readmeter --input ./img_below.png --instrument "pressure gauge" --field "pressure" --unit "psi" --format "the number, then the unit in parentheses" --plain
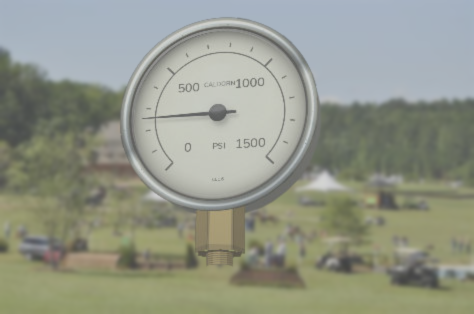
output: 250 (psi)
